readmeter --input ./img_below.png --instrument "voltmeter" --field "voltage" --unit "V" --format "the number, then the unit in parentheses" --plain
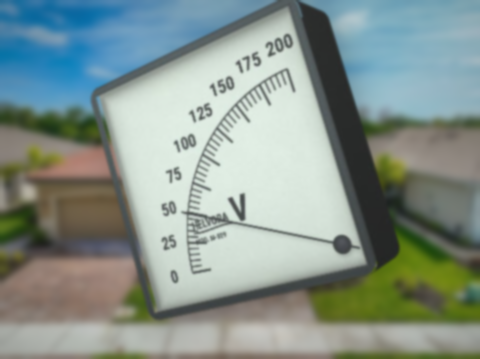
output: 50 (V)
